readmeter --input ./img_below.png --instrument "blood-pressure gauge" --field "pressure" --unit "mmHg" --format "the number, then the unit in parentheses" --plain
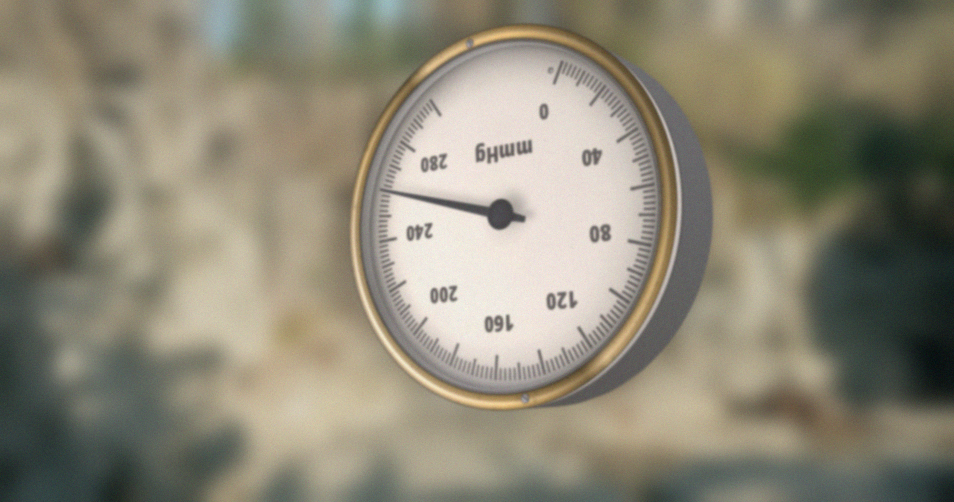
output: 260 (mmHg)
